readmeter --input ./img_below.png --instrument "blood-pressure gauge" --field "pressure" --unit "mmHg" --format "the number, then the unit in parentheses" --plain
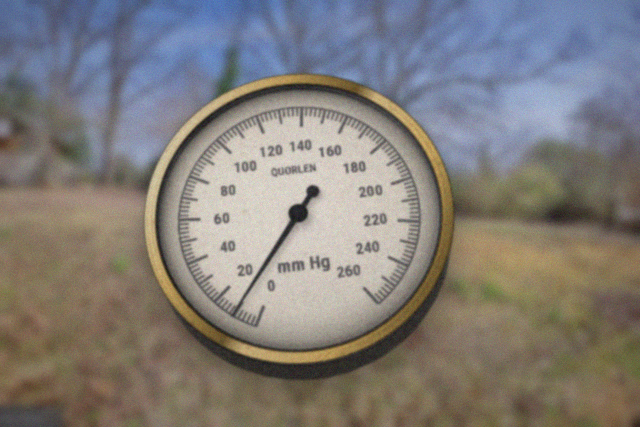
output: 10 (mmHg)
